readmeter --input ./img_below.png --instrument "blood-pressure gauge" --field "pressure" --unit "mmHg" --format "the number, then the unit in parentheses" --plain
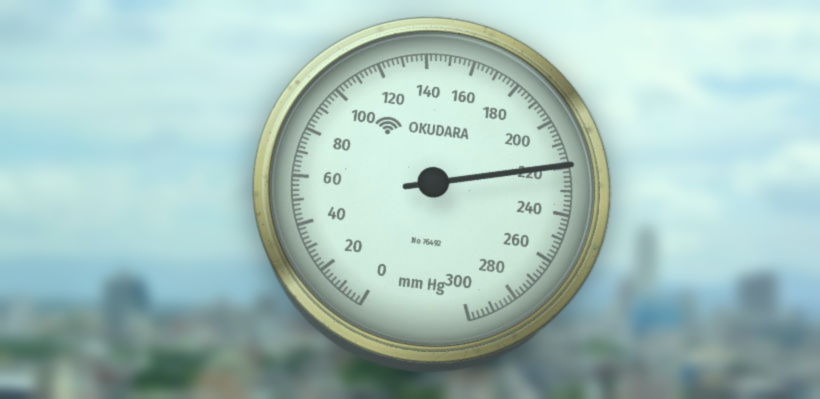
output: 220 (mmHg)
